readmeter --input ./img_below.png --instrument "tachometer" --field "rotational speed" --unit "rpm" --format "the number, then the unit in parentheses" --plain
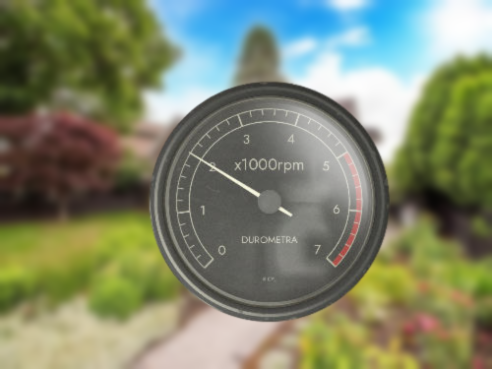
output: 2000 (rpm)
